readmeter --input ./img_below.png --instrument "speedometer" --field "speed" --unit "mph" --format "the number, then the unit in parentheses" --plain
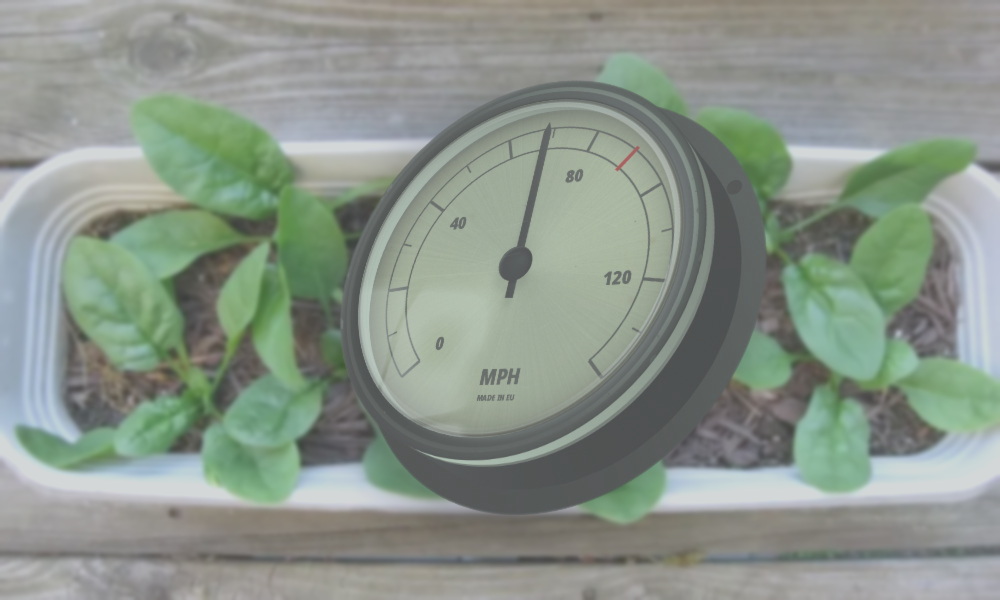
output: 70 (mph)
